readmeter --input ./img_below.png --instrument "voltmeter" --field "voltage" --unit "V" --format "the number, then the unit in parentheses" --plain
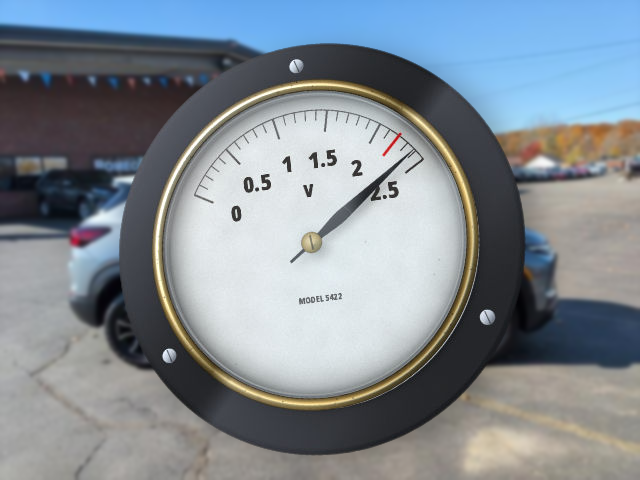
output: 2.4 (V)
